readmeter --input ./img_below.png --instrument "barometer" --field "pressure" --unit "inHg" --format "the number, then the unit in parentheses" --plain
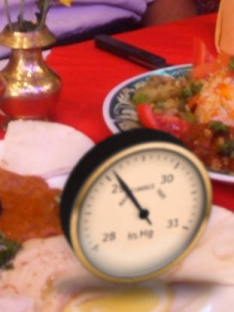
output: 29.1 (inHg)
